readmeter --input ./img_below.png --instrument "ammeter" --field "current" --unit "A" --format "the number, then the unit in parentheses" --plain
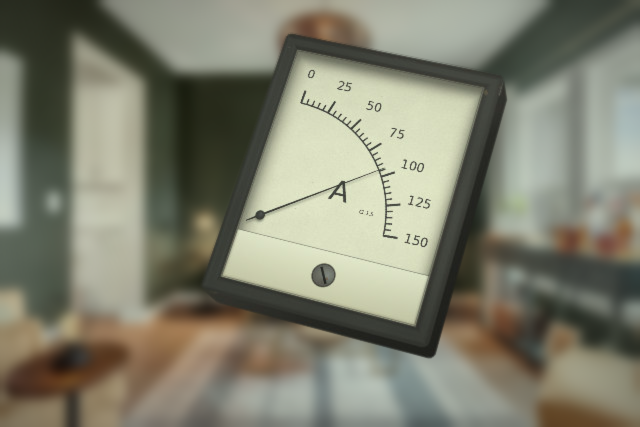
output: 95 (A)
